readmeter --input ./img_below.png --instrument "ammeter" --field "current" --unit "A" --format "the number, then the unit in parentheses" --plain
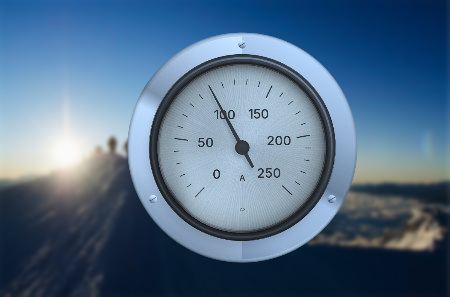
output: 100 (A)
